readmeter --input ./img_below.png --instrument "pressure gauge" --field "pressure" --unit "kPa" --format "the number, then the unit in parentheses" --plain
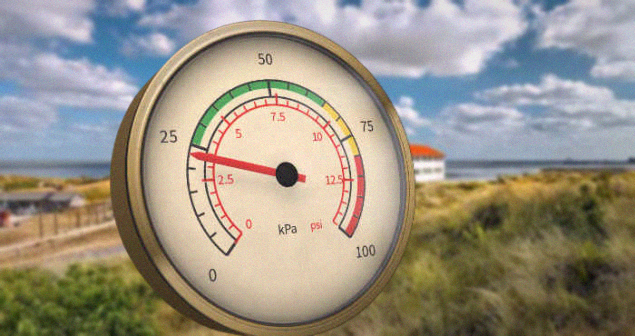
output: 22.5 (kPa)
